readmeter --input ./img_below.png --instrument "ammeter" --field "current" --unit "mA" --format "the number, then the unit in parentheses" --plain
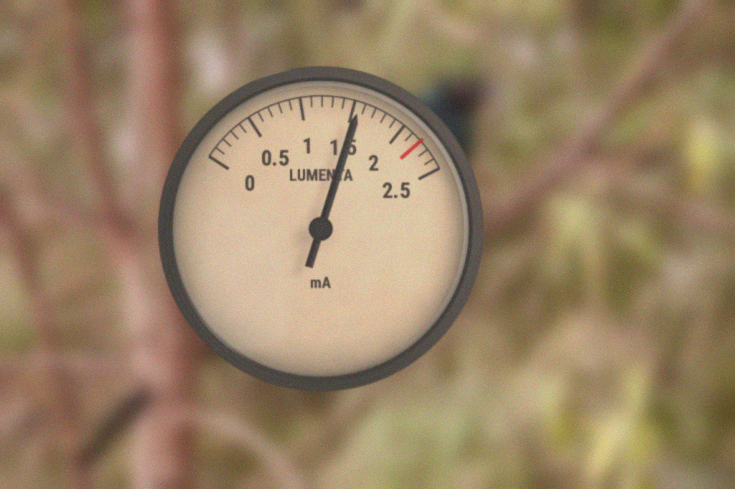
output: 1.55 (mA)
